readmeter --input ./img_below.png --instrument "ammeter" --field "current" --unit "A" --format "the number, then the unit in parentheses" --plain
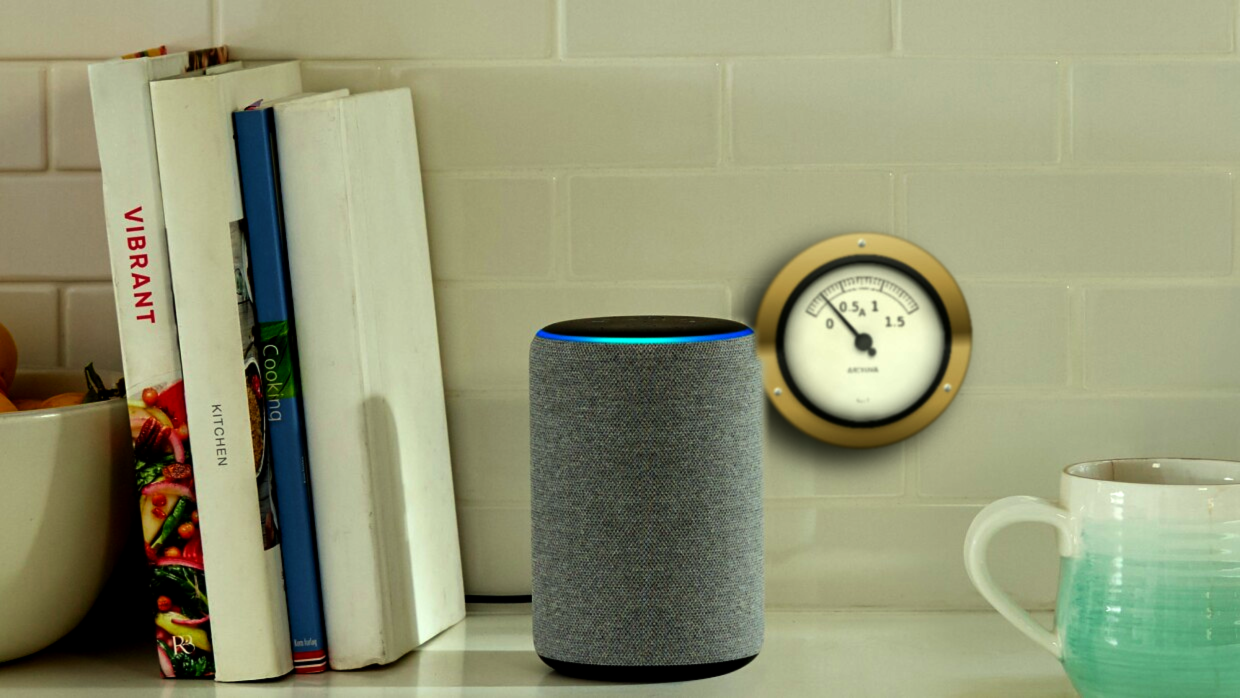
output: 0.25 (A)
